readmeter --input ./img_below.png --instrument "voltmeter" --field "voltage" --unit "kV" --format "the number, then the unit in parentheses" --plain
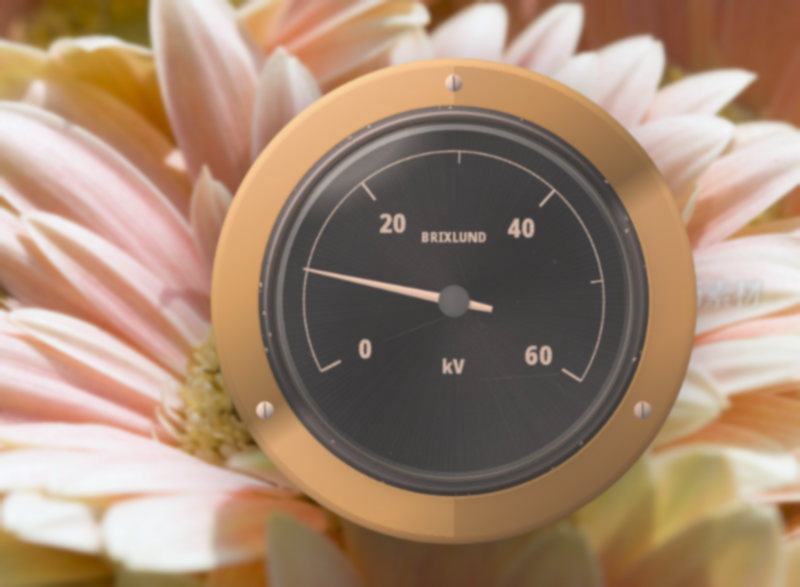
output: 10 (kV)
